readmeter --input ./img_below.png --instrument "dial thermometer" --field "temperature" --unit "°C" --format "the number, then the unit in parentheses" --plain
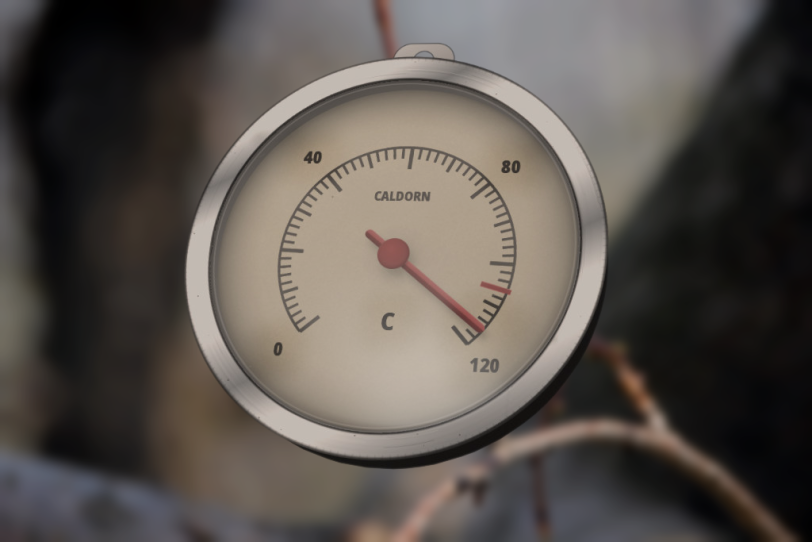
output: 116 (°C)
